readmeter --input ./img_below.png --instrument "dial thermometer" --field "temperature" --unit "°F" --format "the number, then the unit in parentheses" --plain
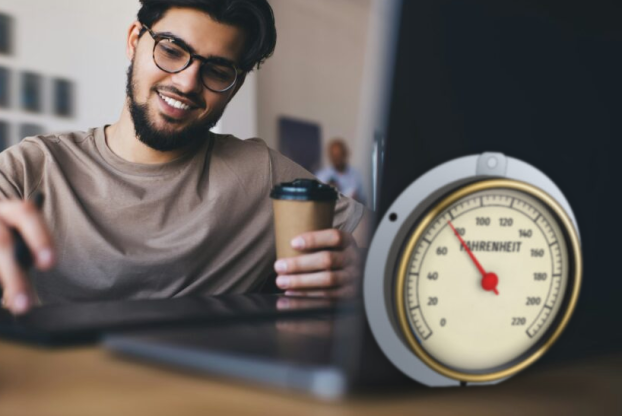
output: 76 (°F)
